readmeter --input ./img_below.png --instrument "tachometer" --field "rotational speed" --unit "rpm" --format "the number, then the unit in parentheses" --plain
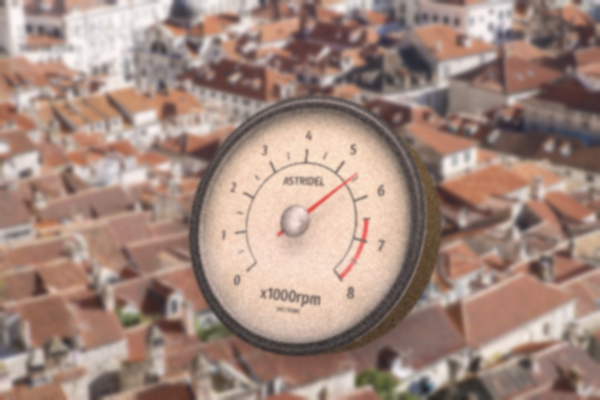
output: 5500 (rpm)
